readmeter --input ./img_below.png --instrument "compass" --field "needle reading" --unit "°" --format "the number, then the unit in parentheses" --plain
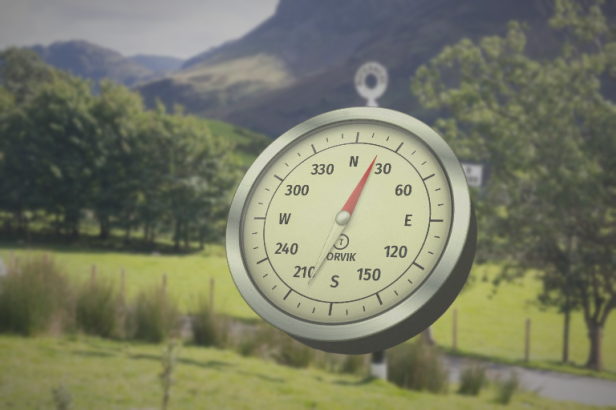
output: 20 (°)
